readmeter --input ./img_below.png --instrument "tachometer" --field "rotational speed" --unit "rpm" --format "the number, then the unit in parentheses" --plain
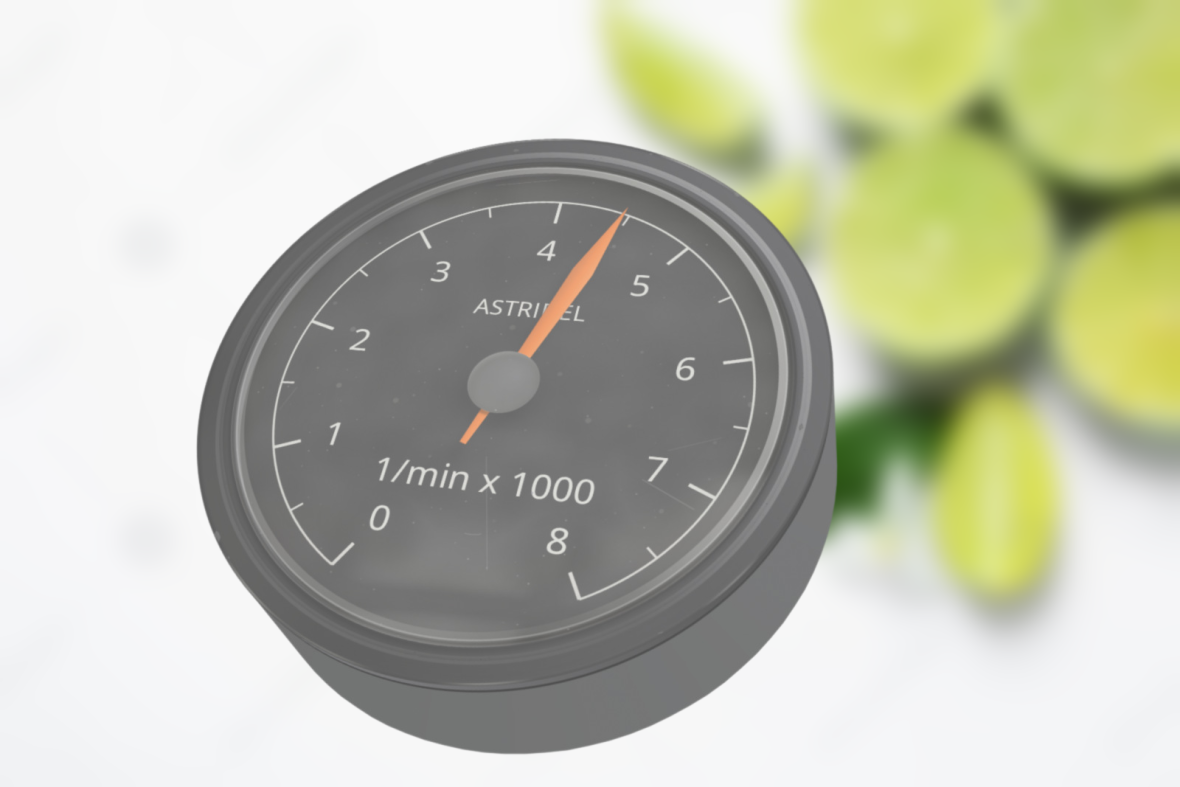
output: 4500 (rpm)
